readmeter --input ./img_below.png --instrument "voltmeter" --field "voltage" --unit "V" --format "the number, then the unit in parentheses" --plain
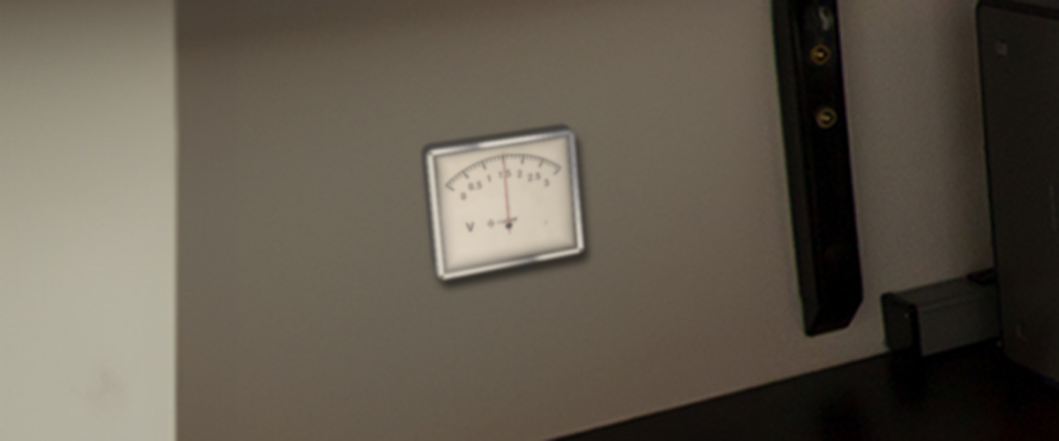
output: 1.5 (V)
